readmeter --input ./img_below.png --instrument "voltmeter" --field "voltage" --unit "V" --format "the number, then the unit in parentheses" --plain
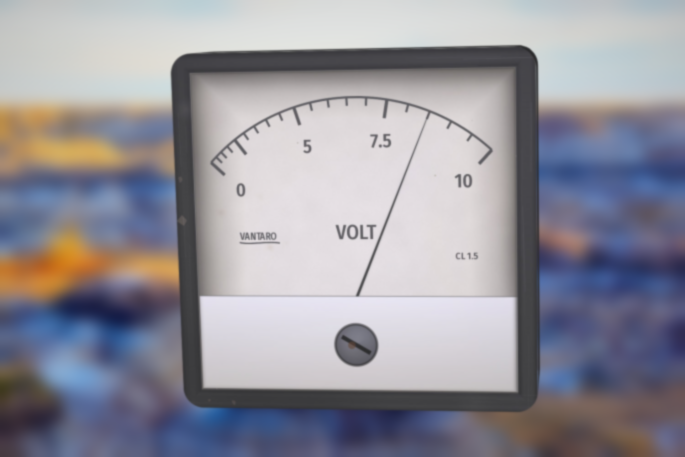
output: 8.5 (V)
